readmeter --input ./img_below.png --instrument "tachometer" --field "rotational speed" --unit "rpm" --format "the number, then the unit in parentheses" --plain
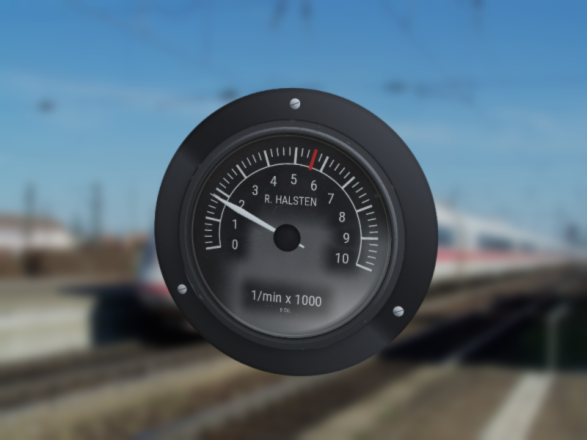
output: 1800 (rpm)
